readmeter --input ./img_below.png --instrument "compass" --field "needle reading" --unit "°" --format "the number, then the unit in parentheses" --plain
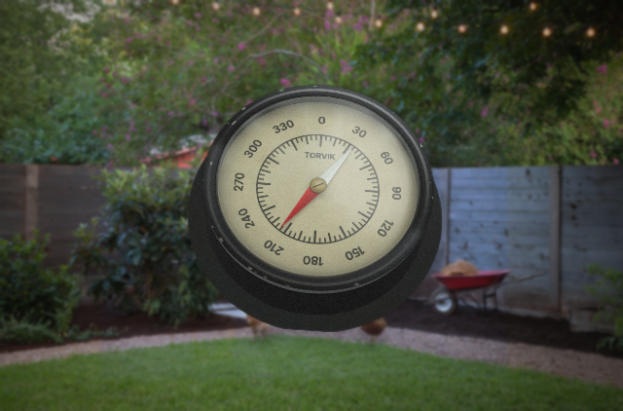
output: 215 (°)
